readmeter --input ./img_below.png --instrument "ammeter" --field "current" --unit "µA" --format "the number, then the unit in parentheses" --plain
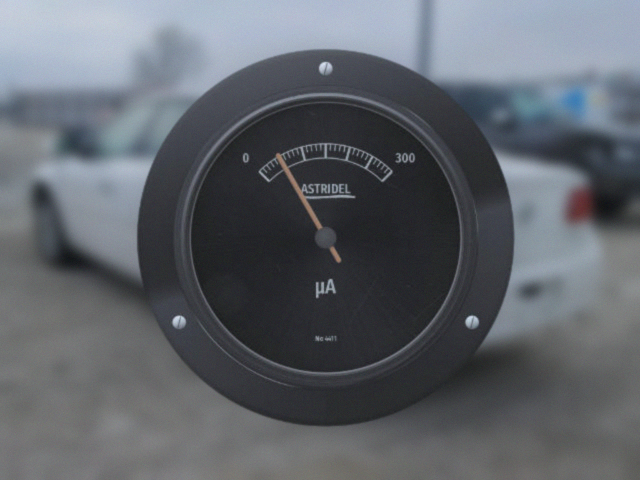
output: 50 (µA)
